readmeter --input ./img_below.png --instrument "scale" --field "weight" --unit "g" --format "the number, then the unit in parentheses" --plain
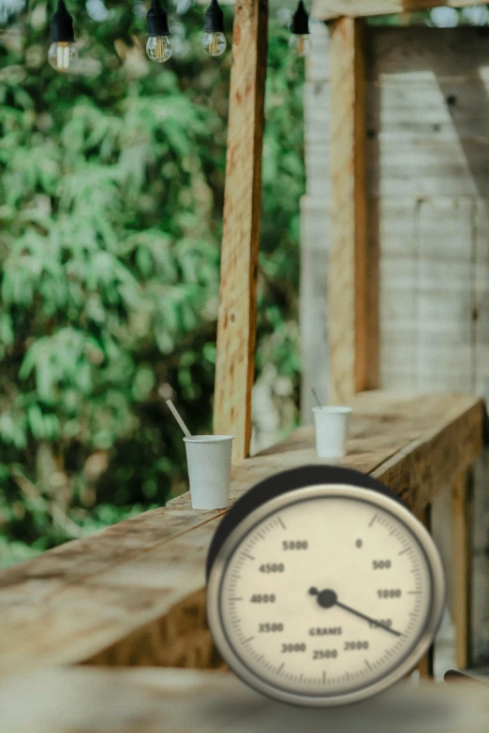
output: 1500 (g)
